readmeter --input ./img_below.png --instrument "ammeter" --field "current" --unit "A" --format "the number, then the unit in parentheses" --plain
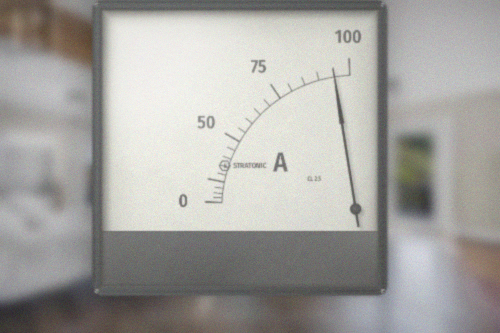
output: 95 (A)
